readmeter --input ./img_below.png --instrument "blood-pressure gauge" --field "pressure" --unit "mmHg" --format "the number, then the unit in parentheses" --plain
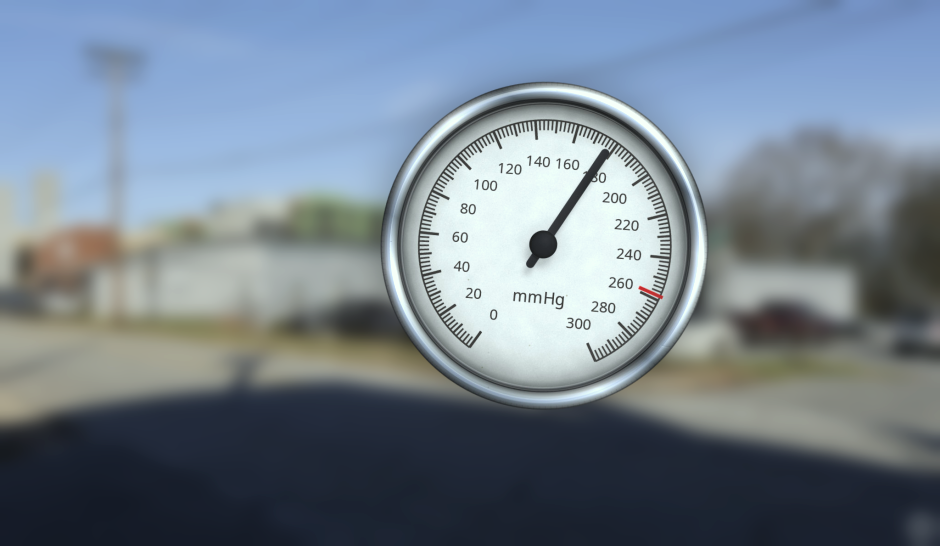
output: 178 (mmHg)
